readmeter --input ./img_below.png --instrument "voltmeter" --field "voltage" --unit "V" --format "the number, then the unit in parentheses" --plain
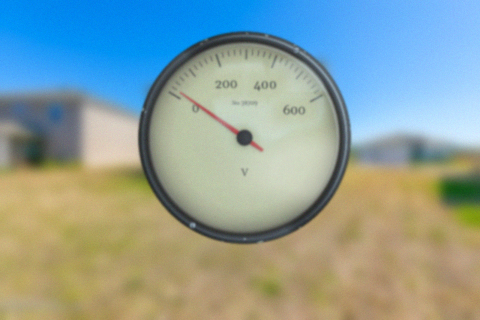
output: 20 (V)
